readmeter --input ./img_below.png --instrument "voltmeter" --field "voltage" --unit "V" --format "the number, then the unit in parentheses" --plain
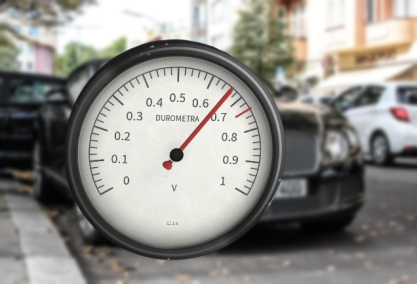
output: 0.66 (V)
